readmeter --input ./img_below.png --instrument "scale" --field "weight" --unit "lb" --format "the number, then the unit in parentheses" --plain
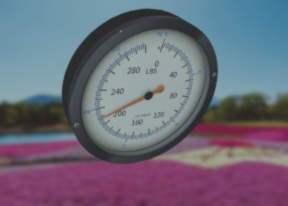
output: 210 (lb)
